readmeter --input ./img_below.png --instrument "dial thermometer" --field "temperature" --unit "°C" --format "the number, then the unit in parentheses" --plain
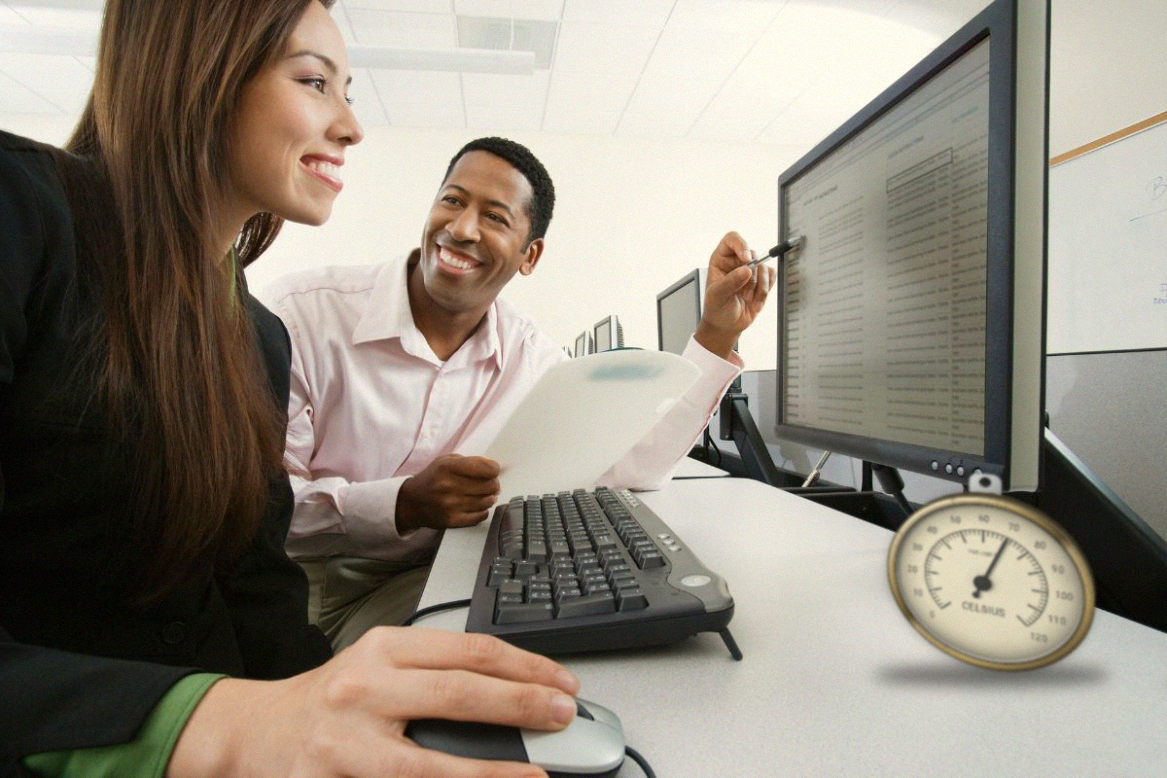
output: 70 (°C)
